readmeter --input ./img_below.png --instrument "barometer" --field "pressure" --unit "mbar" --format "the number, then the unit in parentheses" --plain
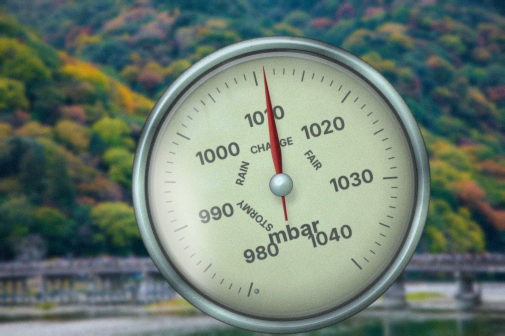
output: 1011 (mbar)
